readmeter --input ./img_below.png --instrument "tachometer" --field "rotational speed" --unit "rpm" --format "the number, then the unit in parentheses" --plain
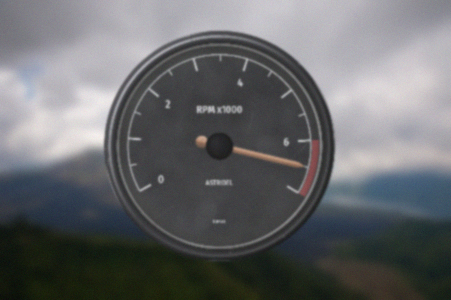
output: 6500 (rpm)
